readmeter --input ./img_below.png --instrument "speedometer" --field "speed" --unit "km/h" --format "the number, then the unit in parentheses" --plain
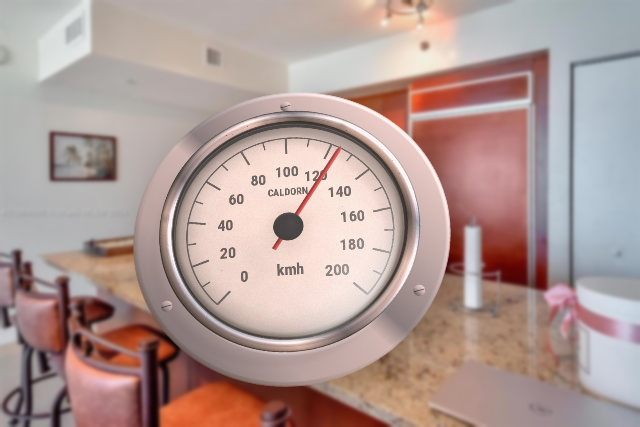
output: 125 (km/h)
